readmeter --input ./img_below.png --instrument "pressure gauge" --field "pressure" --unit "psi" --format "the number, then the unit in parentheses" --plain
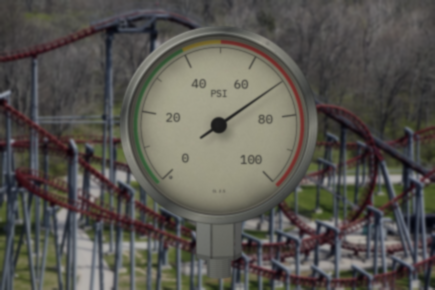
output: 70 (psi)
